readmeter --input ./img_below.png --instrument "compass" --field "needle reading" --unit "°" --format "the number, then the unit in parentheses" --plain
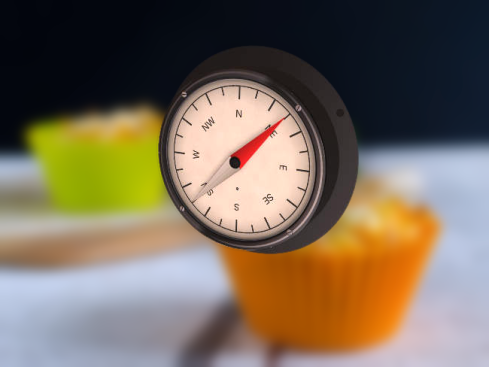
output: 45 (°)
